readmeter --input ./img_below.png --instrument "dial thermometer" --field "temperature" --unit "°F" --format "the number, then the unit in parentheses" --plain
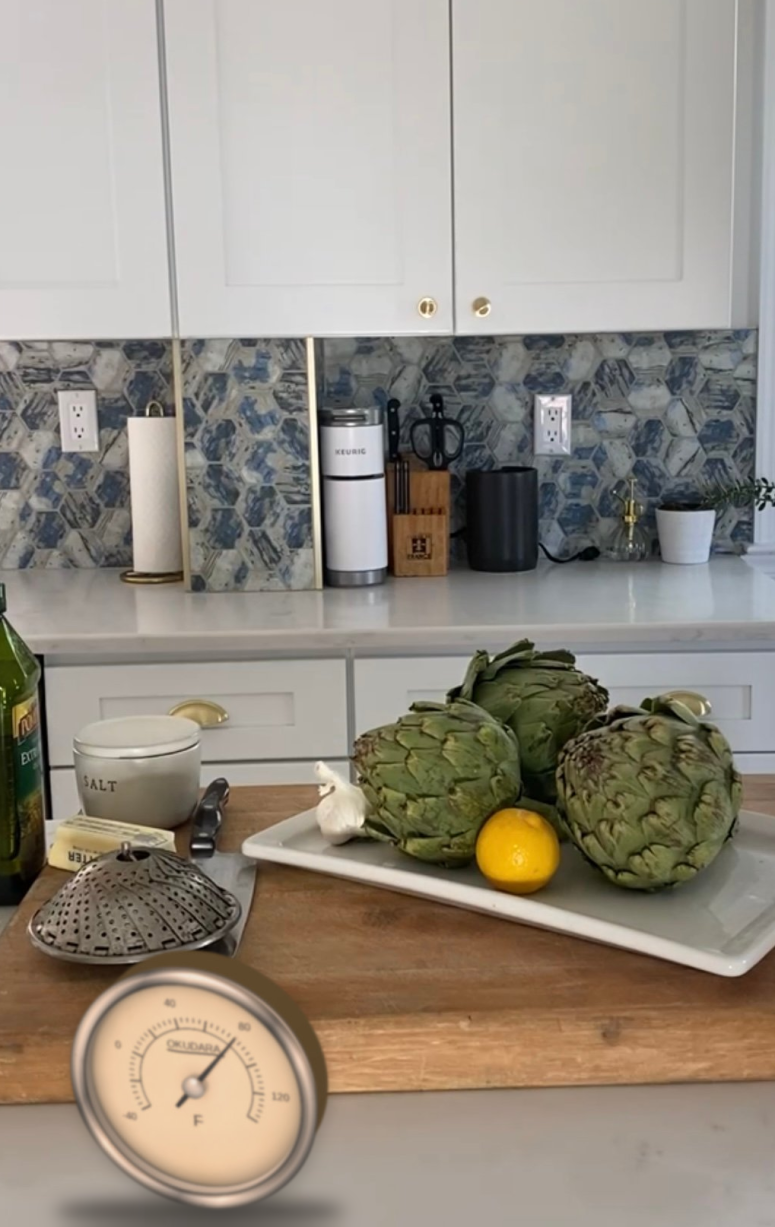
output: 80 (°F)
